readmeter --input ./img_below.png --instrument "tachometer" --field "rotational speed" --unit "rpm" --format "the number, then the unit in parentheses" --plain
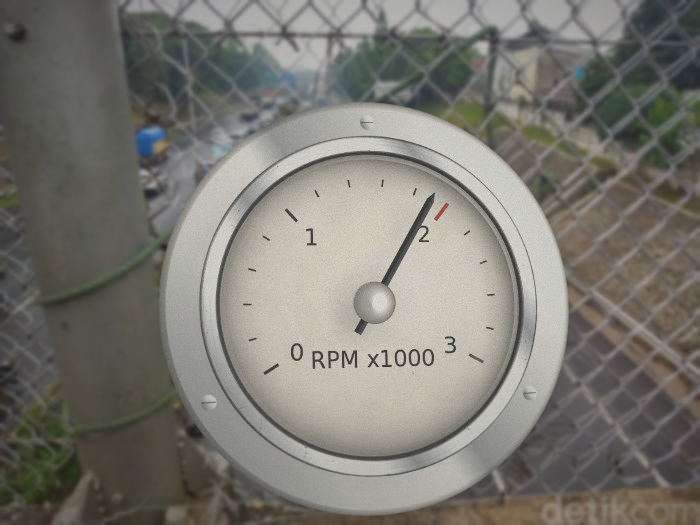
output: 1900 (rpm)
